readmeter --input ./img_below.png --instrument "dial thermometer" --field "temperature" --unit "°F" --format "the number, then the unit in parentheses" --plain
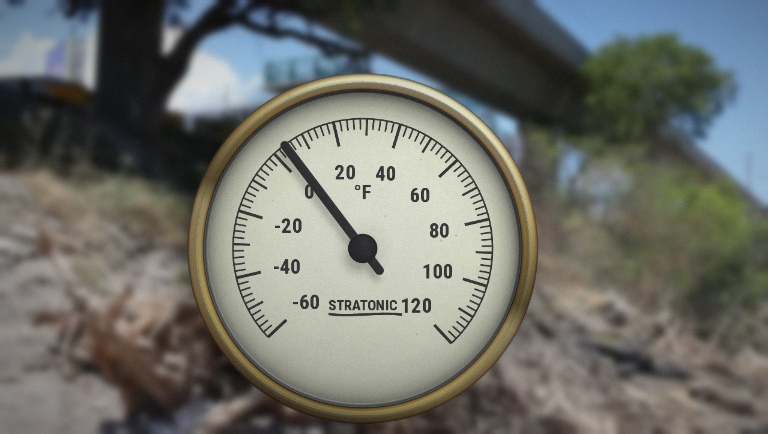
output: 4 (°F)
